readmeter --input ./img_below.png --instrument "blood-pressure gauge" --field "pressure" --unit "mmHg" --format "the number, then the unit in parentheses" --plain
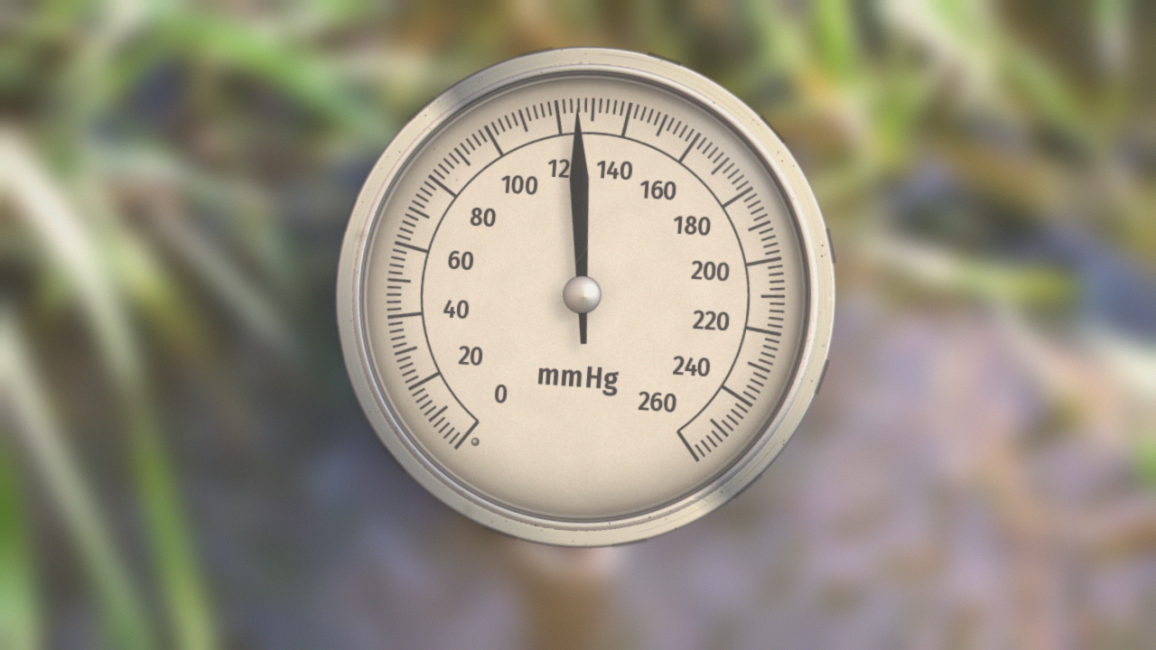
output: 126 (mmHg)
